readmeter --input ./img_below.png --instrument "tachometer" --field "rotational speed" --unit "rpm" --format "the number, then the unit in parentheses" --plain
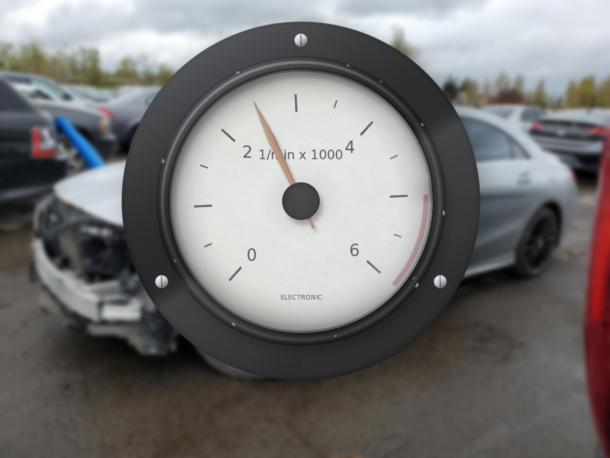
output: 2500 (rpm)
